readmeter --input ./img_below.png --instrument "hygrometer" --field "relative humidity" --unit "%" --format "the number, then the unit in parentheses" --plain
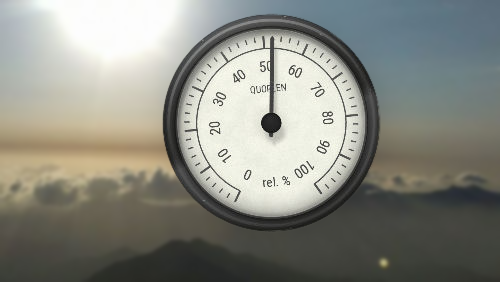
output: 52 (%)
